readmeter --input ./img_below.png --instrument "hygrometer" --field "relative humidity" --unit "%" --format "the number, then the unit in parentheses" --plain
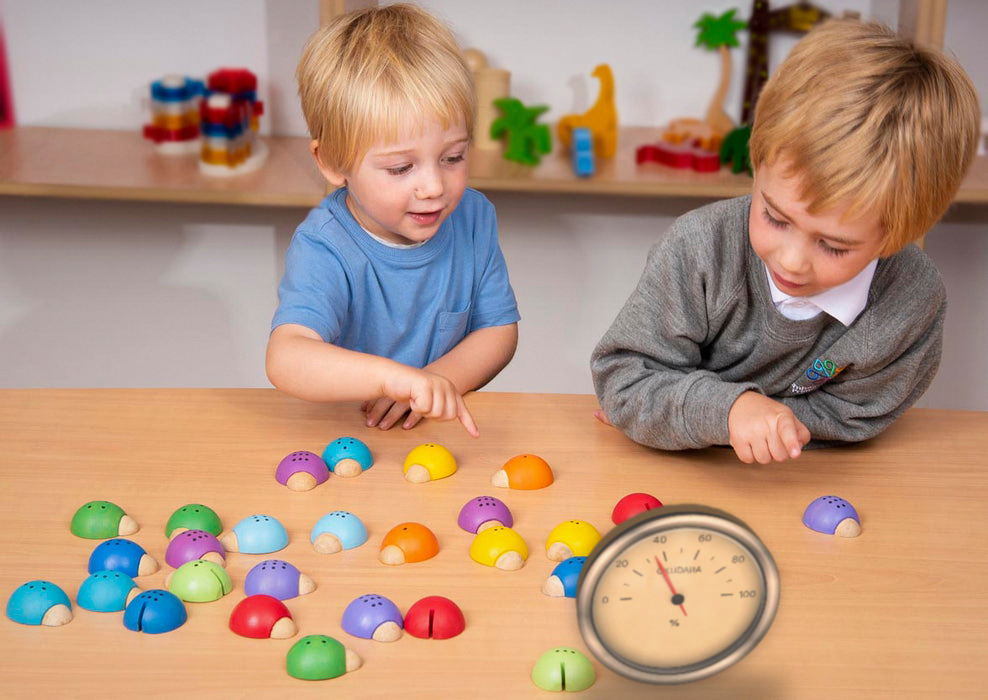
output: 35 (%)
